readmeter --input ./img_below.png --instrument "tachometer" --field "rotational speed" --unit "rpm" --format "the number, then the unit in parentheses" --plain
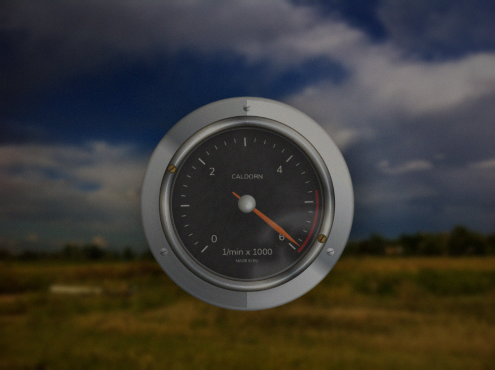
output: 5900 (rpm)
